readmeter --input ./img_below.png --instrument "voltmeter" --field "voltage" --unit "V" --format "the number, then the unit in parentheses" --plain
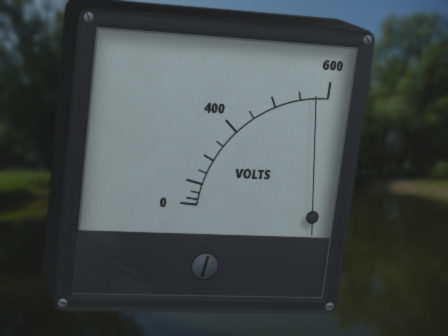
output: 575 (V)
